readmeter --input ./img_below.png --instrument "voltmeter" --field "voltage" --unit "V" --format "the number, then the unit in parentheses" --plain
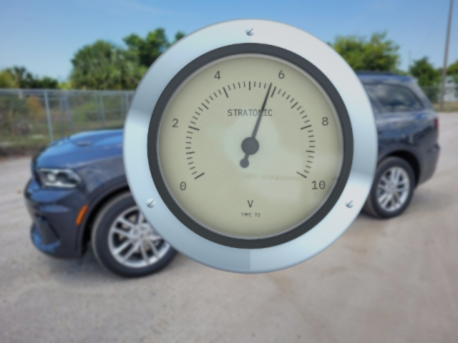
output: 5.8 (V)
